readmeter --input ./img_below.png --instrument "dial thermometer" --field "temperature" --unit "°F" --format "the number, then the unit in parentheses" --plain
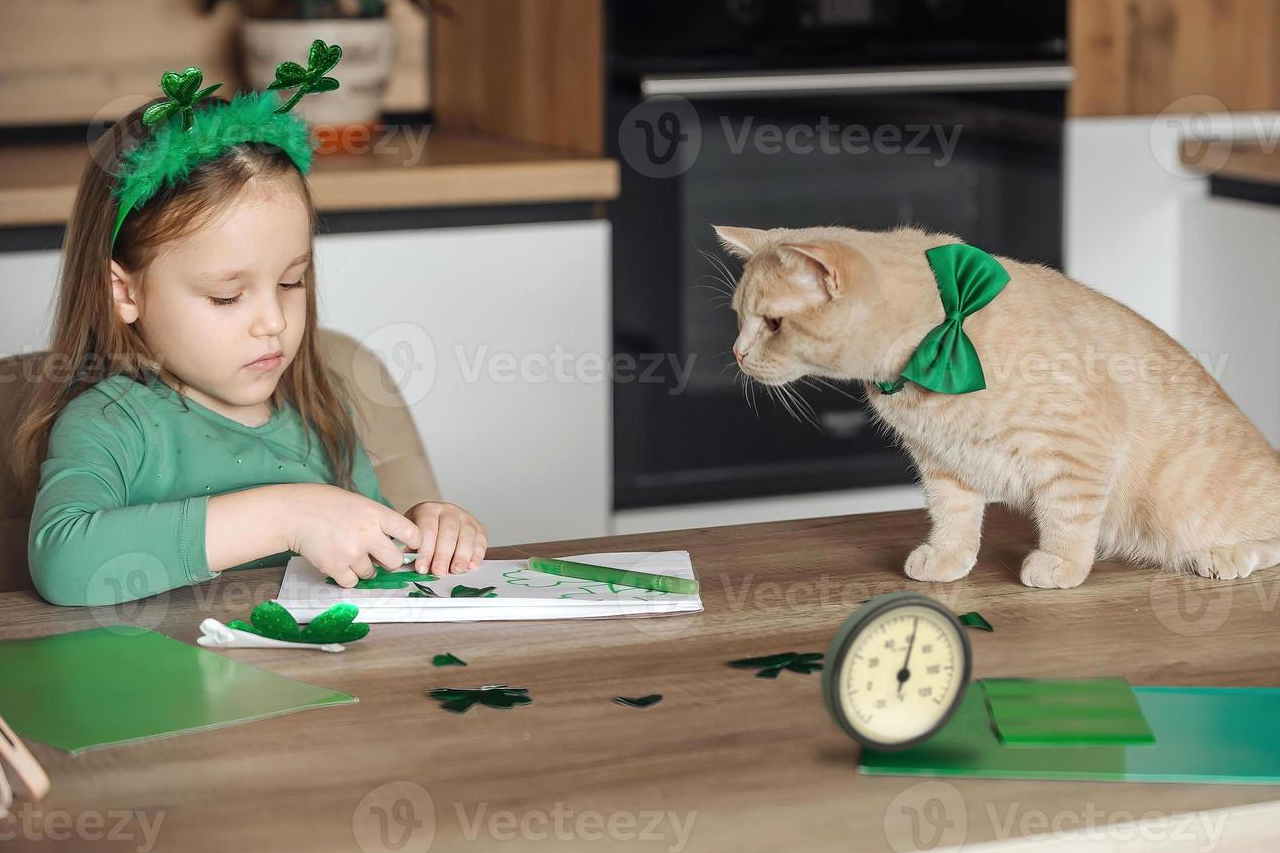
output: 60 (°F)
